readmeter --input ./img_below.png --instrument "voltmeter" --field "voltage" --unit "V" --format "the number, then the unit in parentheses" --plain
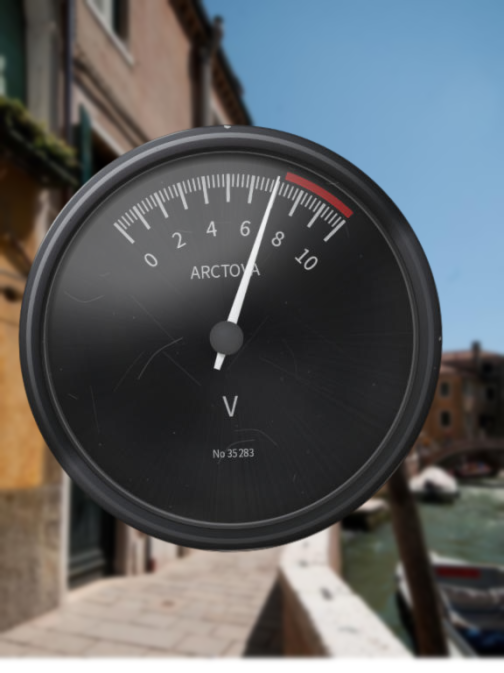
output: 7 (V)
